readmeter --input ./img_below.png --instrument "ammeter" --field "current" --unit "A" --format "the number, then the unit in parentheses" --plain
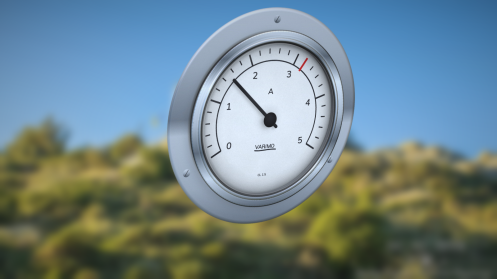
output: 1.5 (A)
